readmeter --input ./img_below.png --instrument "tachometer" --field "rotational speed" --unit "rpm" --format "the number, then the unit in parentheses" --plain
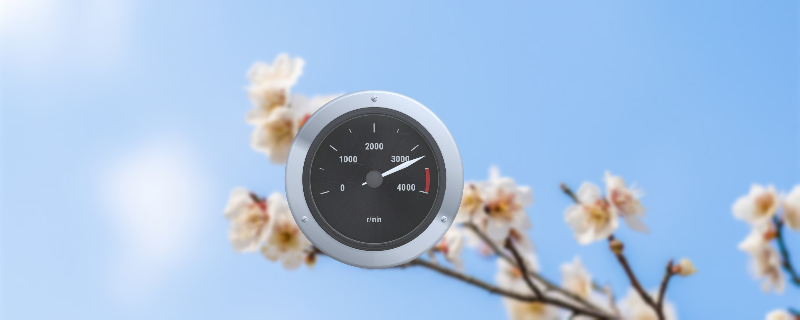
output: 3250 (rpm)
